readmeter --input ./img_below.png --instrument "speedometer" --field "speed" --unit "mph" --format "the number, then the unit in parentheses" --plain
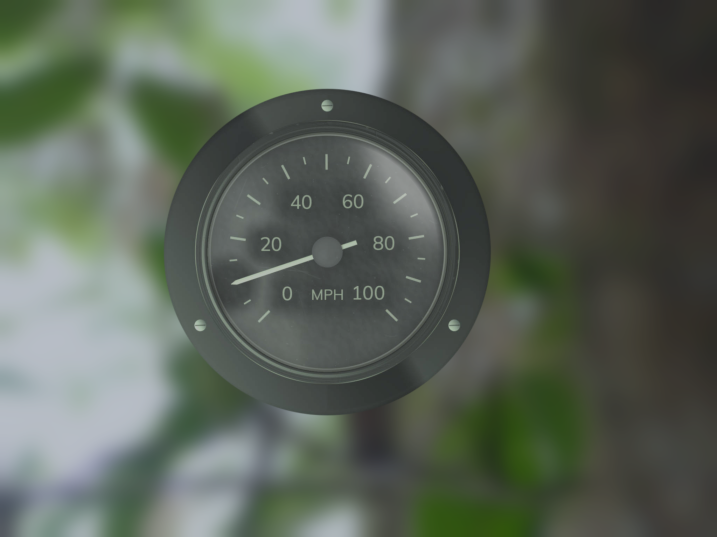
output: 10 (mph)
